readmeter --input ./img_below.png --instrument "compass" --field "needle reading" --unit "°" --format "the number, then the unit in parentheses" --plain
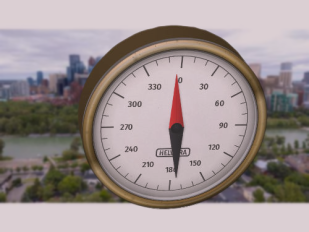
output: 355 (°)
